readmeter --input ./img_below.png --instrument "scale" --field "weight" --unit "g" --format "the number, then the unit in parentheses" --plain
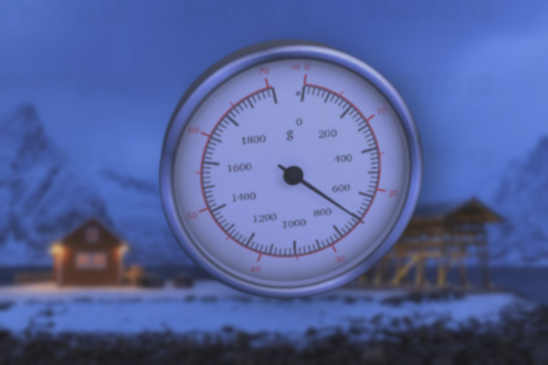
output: 700 (g)
